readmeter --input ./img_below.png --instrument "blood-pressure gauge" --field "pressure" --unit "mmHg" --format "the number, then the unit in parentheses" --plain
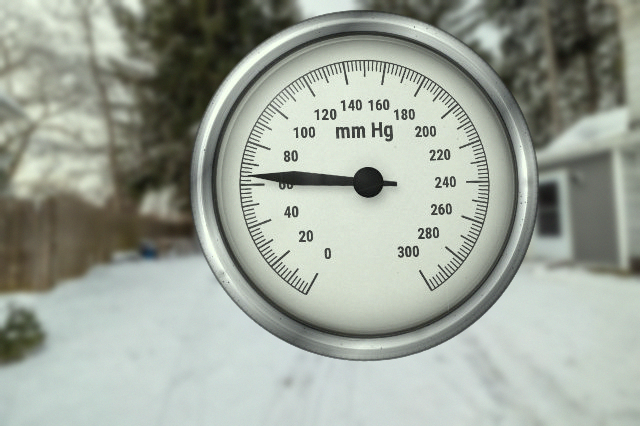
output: 64 (mmHg)
